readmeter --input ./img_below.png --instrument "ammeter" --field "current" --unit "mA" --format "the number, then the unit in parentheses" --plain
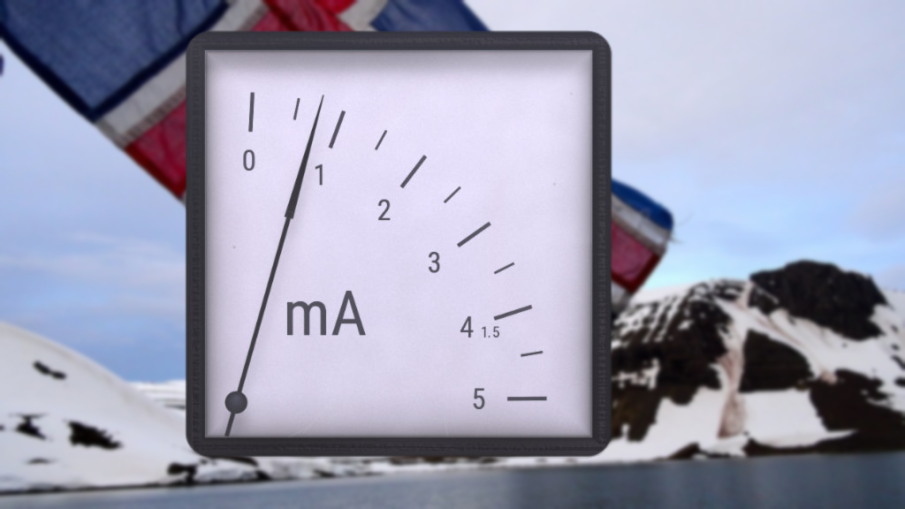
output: 0.75 (mA)
